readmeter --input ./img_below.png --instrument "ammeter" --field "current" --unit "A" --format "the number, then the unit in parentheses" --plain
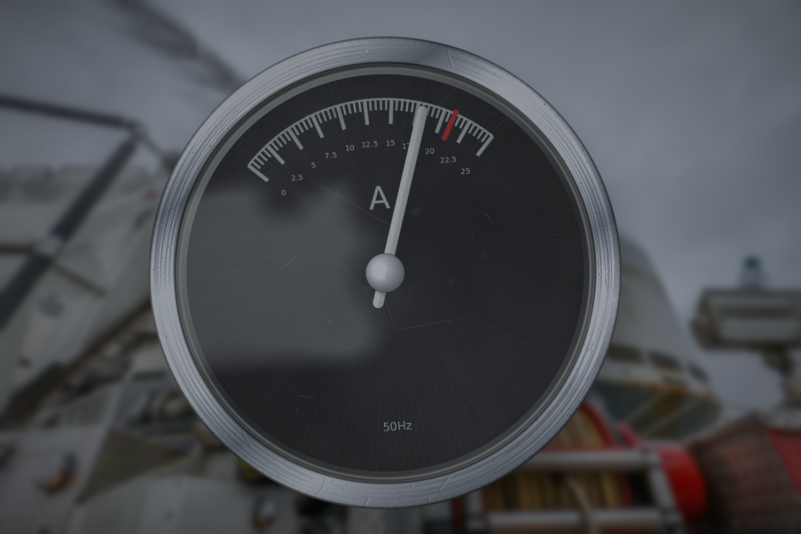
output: 18 (A)
